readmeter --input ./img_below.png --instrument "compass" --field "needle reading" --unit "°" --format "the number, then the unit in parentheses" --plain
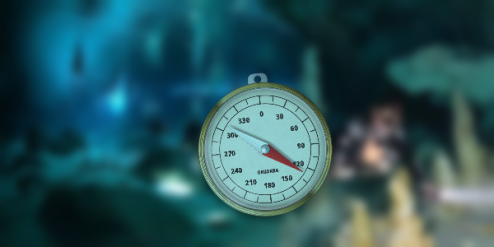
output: 127.5 (°)
